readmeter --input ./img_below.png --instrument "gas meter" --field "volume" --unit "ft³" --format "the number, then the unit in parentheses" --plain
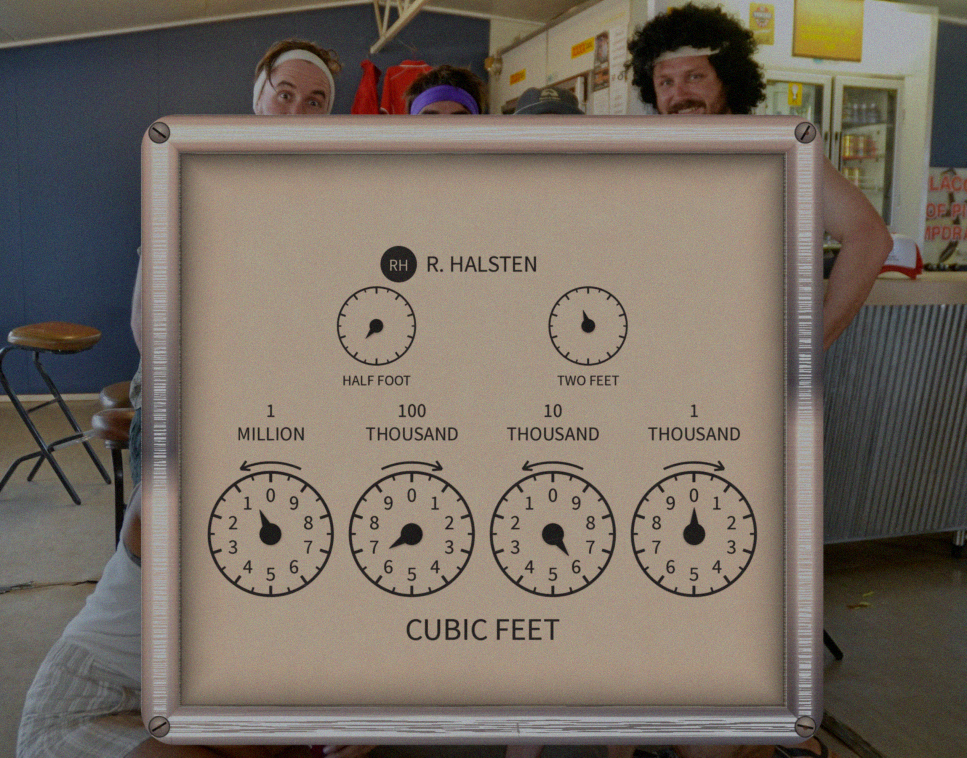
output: 66000 (ft³)
